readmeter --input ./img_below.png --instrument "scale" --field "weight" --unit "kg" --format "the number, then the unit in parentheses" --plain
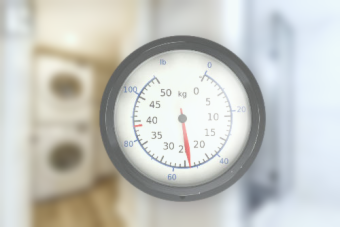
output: 24 (kg)
